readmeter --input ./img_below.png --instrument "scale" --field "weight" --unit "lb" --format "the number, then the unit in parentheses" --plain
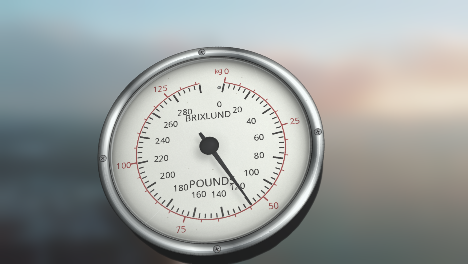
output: 120 (lb)
